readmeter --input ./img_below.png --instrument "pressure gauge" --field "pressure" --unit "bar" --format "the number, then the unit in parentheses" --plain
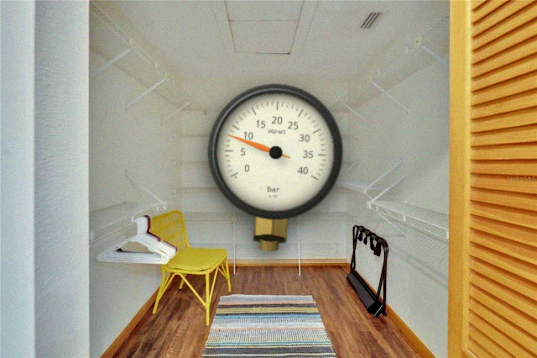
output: 8 (bar)
